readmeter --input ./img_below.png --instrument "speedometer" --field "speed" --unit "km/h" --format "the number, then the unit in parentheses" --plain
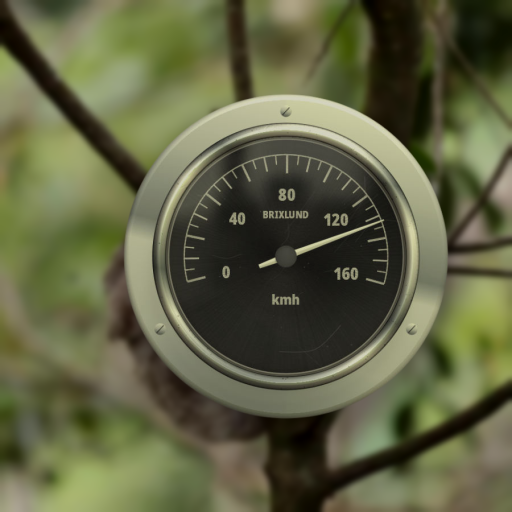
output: 132.5 (km/h)
